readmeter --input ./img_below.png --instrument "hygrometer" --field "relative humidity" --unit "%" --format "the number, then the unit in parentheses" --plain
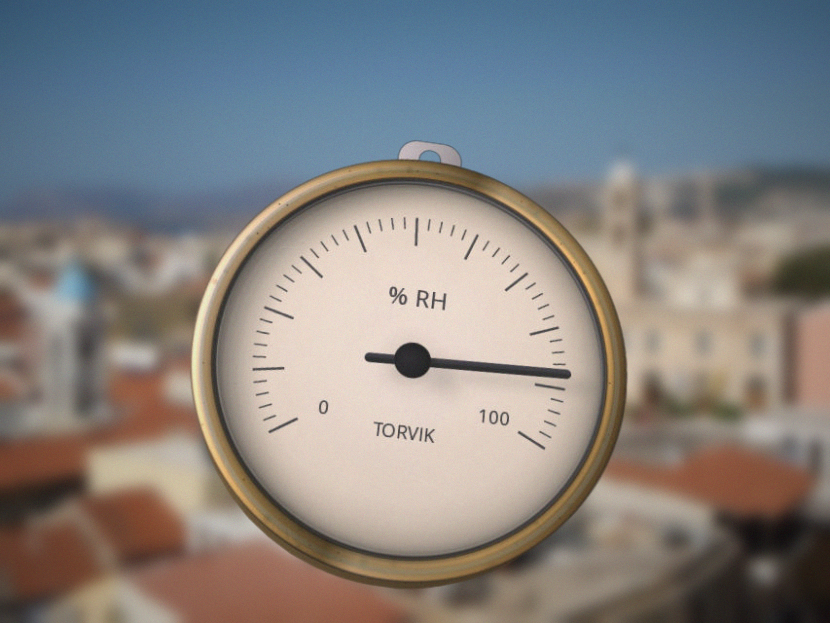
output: 88 (%)
